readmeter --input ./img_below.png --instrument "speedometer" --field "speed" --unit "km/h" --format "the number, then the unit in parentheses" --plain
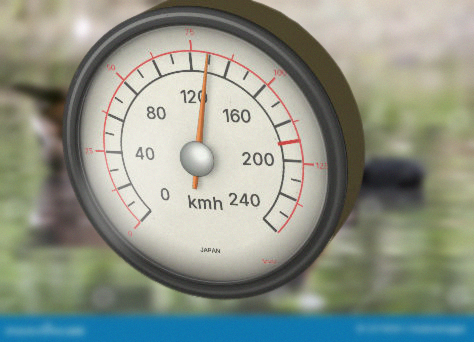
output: 130 (km/h)
